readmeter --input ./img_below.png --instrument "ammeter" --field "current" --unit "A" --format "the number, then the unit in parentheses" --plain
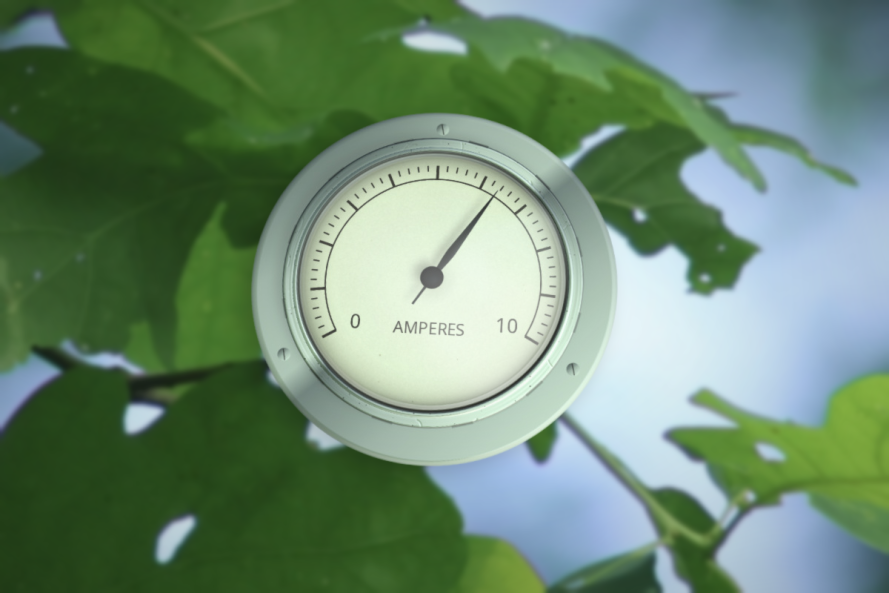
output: 6.4 (A)
